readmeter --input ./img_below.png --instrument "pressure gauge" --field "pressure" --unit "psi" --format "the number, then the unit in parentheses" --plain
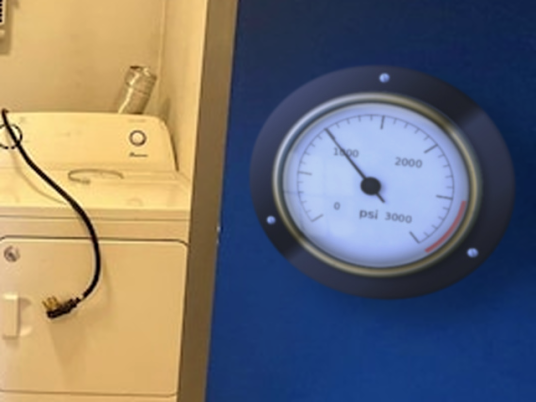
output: 1000 (psi)
